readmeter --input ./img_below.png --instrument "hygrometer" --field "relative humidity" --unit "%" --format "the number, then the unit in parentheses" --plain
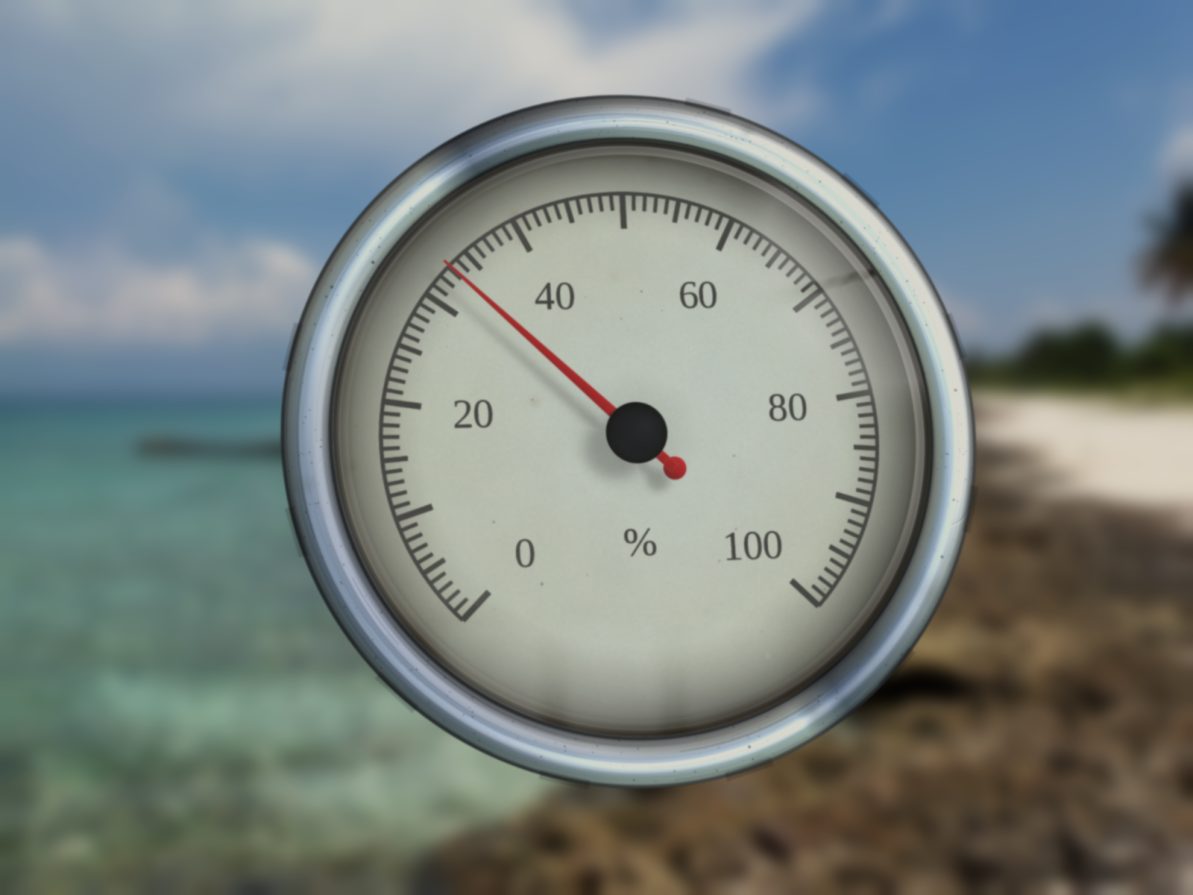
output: 33 (%)
